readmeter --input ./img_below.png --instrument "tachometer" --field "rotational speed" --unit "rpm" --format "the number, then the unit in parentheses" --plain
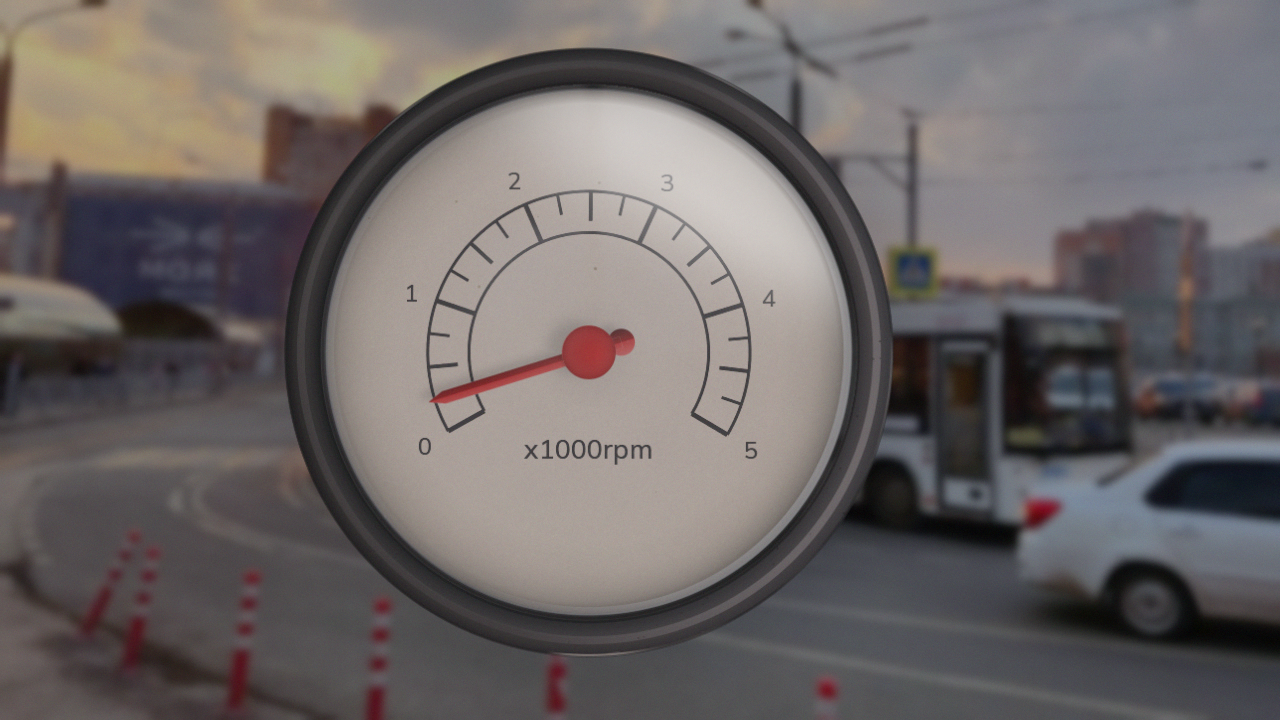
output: 250 (rpm)
